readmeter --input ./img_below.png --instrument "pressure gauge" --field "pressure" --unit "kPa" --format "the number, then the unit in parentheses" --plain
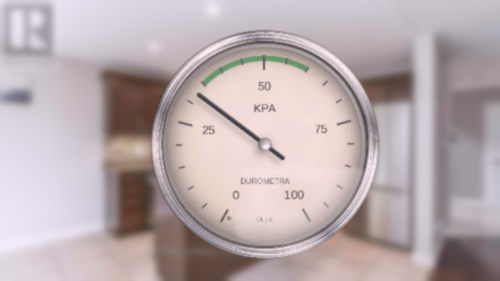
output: 32.5 (kPa)
